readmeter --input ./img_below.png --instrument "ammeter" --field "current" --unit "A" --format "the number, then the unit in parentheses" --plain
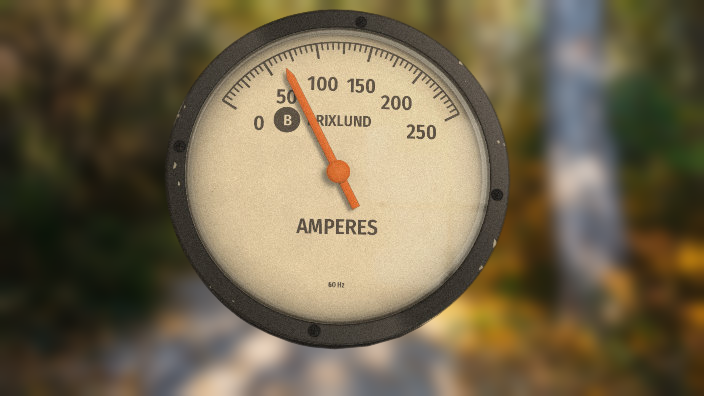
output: 65 (A)
